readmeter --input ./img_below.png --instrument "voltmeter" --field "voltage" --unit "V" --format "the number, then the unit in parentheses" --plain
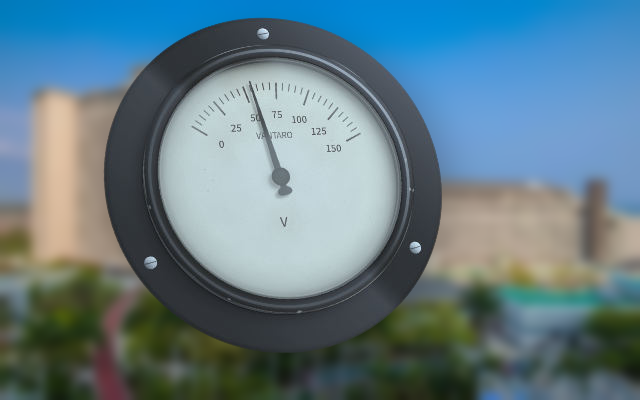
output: 55 (V)
